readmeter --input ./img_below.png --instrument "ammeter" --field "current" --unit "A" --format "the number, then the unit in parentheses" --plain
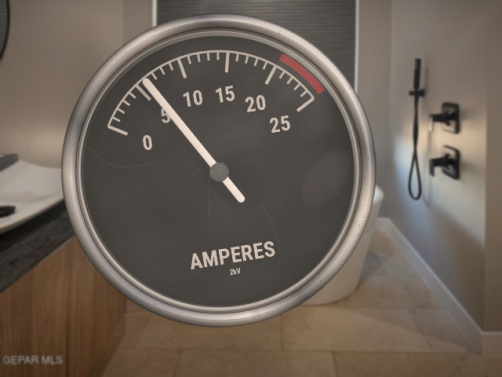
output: 6 (A)
